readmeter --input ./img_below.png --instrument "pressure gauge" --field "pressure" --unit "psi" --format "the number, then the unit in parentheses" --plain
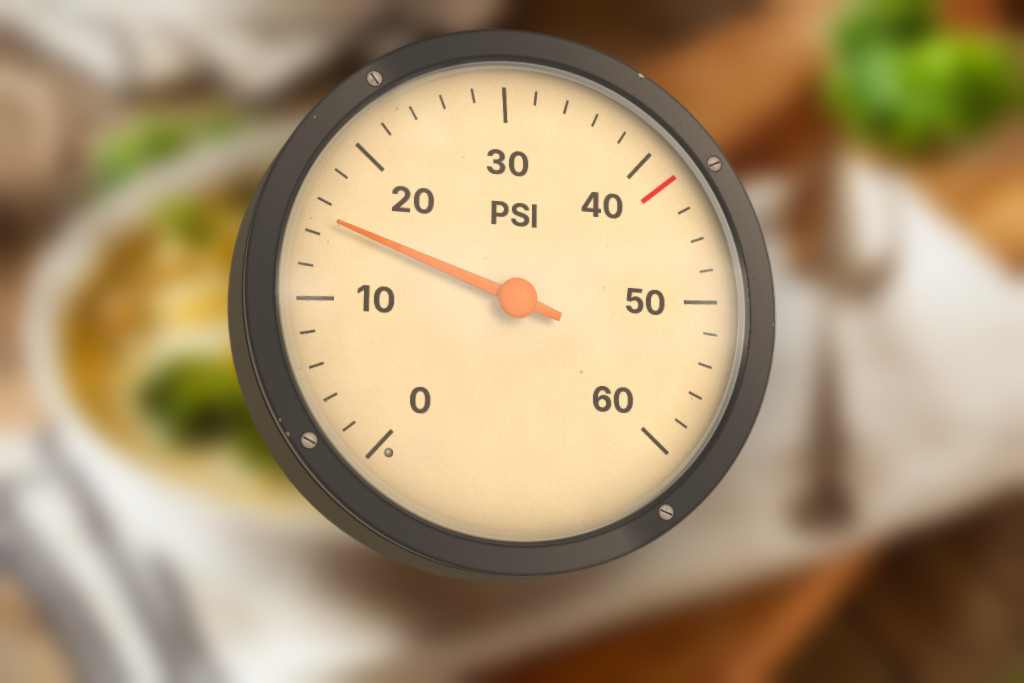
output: 15 (psi)
